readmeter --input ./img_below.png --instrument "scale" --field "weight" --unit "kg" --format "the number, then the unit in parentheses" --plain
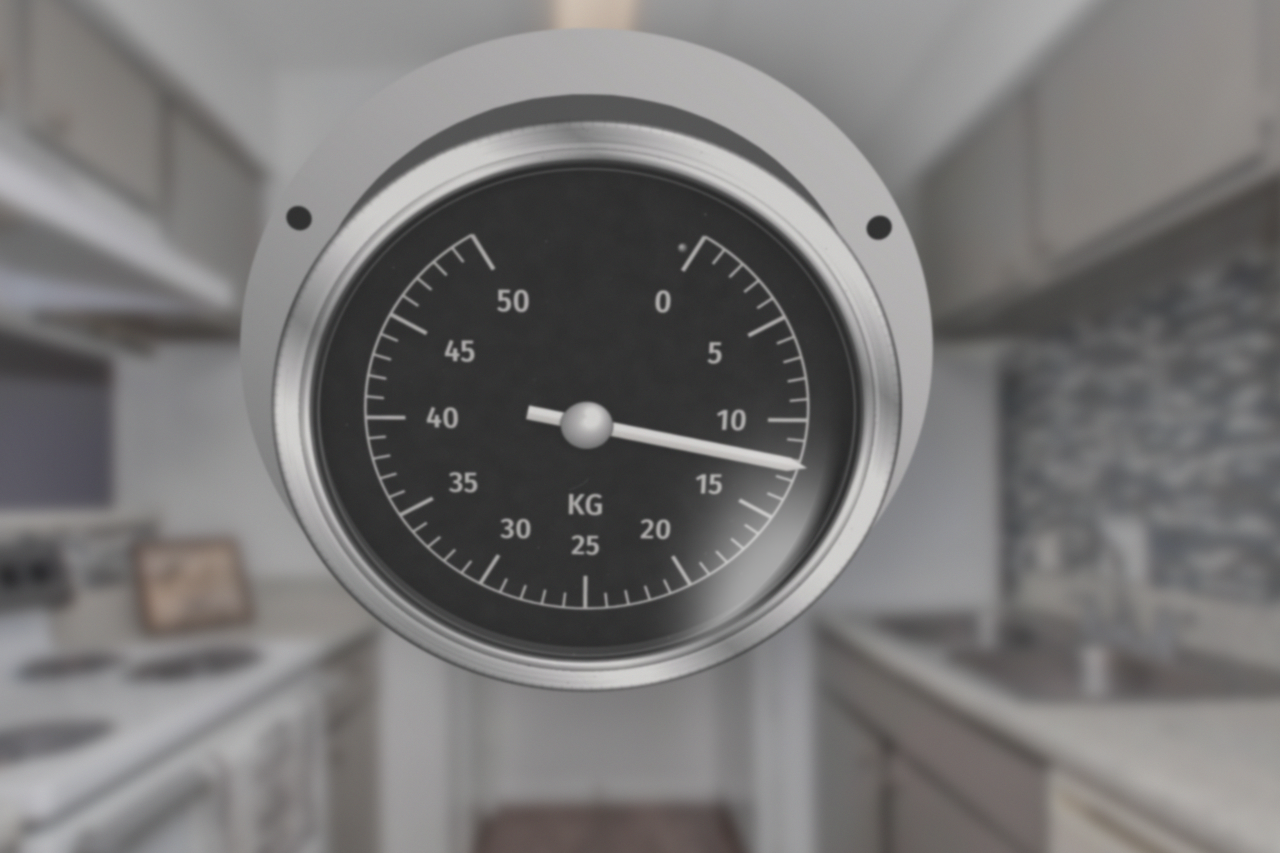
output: 12 (kg)
